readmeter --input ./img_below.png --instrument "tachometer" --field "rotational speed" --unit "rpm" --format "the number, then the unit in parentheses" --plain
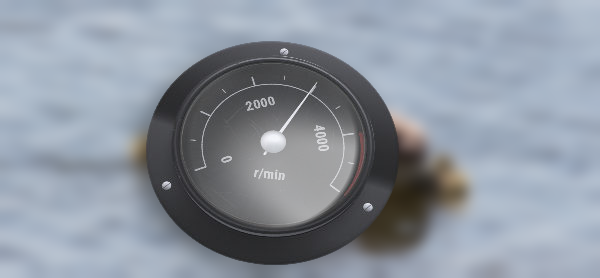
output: 3000 (rpm)
